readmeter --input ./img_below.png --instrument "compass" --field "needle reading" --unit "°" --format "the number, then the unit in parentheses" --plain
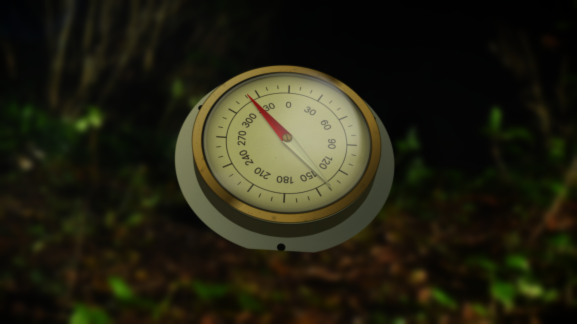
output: 320 (°)
